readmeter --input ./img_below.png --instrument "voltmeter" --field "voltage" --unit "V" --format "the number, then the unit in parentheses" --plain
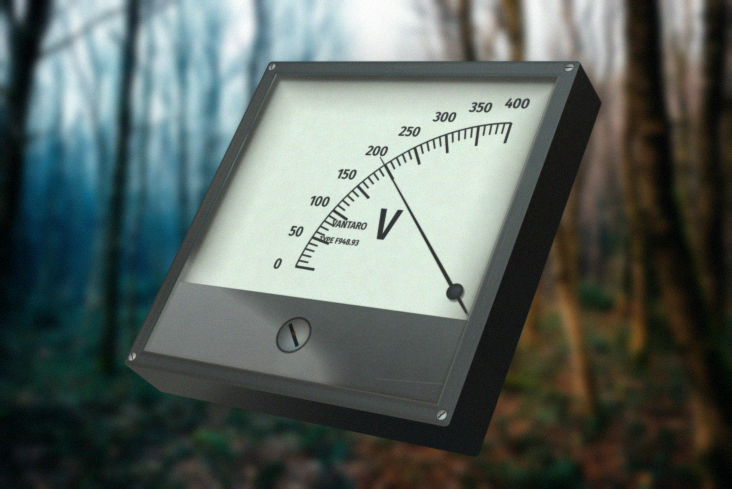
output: 200 (V)
